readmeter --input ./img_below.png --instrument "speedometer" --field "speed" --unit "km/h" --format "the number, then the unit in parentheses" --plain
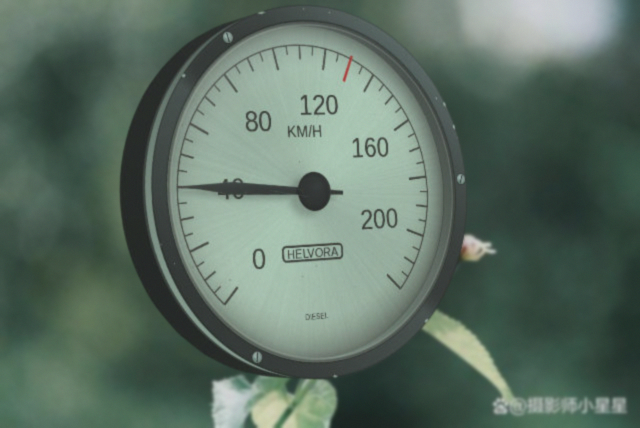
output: 40 (km/h)
